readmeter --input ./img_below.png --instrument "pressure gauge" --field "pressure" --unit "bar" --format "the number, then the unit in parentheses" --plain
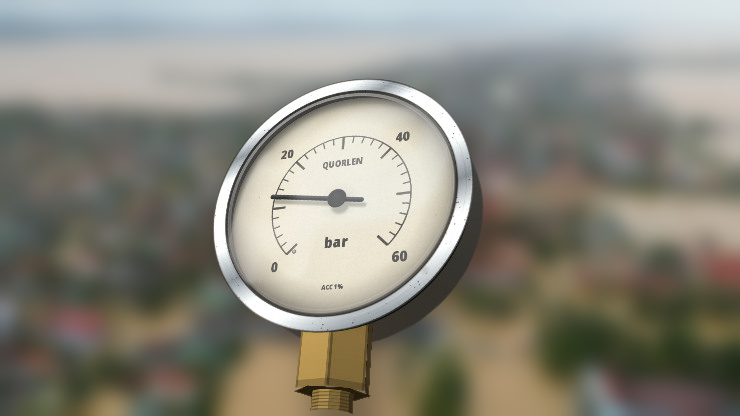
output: 12 (bar)
